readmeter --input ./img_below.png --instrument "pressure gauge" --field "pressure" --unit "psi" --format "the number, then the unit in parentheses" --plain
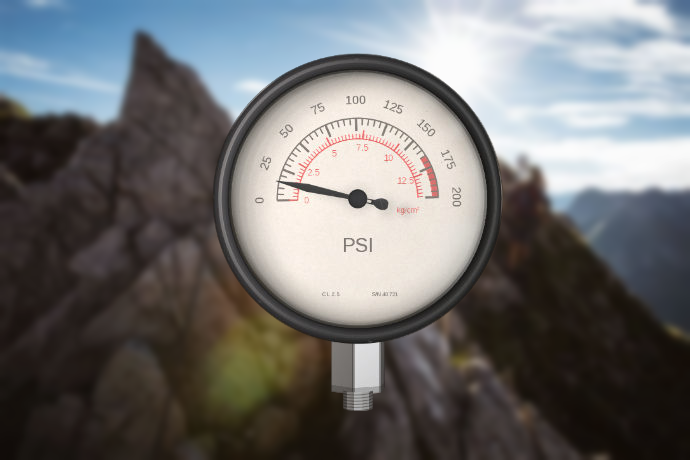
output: 15 (psi)
